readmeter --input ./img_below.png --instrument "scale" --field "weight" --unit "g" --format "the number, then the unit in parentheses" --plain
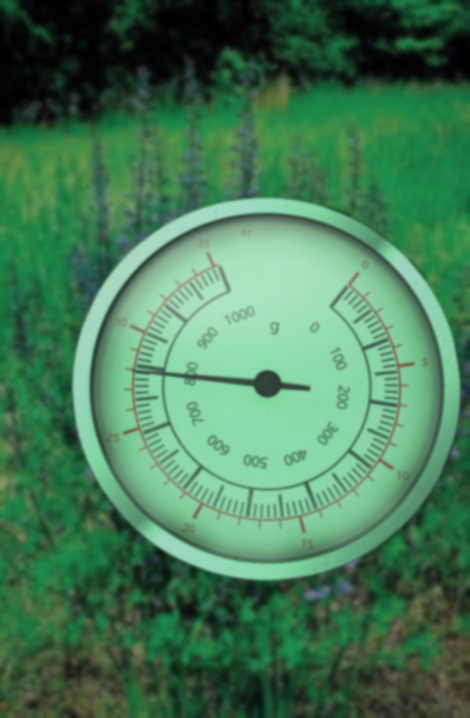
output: 790 (g)
